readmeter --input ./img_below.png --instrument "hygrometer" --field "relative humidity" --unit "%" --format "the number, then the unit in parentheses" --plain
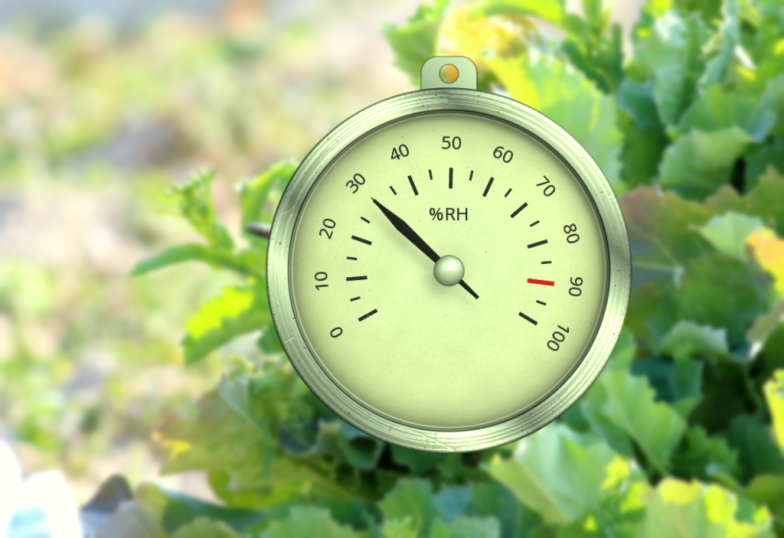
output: 30 (%)
